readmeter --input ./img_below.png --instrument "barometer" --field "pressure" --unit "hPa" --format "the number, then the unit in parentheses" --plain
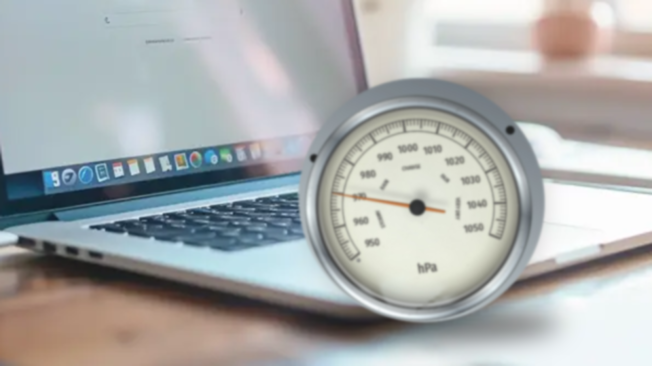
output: 970 (hPa)
